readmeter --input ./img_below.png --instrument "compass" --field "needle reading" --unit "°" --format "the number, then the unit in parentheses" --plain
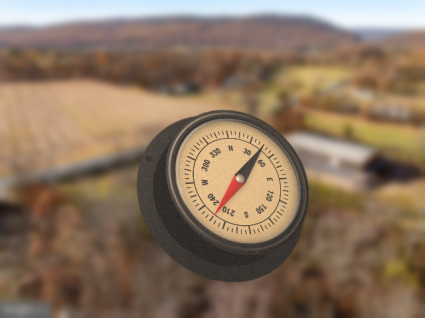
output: 225 (°)
